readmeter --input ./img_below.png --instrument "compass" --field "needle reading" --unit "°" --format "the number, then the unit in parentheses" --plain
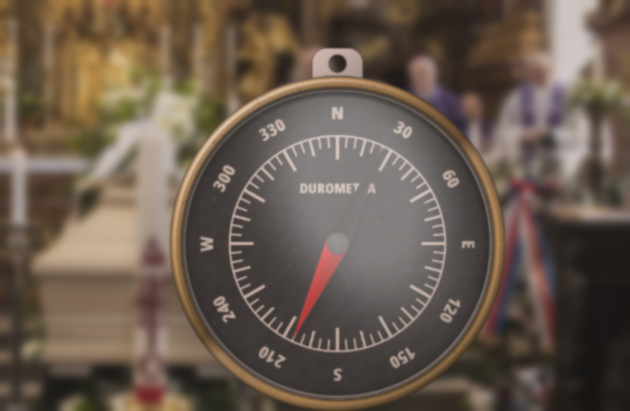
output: 205 (°)
